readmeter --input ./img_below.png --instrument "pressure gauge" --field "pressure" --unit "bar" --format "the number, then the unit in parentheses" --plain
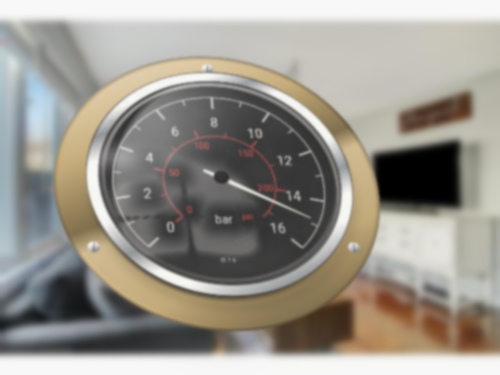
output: 15 (bar)
